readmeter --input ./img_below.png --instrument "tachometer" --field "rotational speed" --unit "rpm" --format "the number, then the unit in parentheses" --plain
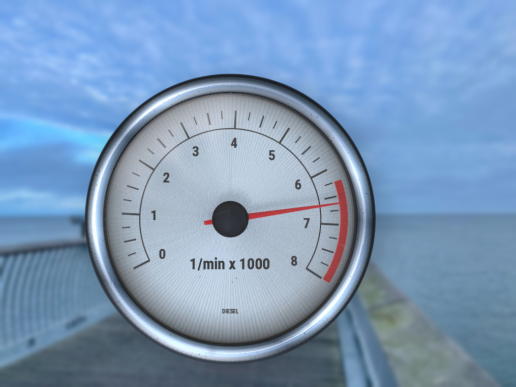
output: 6625 (rpm)
